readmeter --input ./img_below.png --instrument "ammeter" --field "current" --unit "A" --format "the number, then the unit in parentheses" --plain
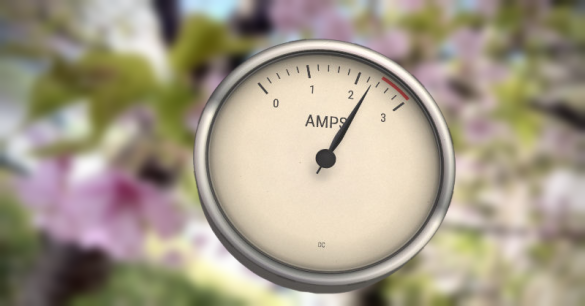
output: 2.3 (A)
